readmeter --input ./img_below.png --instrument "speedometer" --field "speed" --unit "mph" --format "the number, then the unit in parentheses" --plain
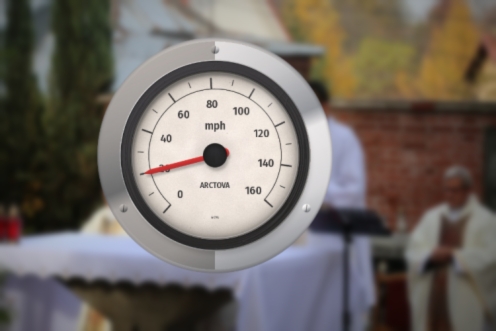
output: 20 (mph)
